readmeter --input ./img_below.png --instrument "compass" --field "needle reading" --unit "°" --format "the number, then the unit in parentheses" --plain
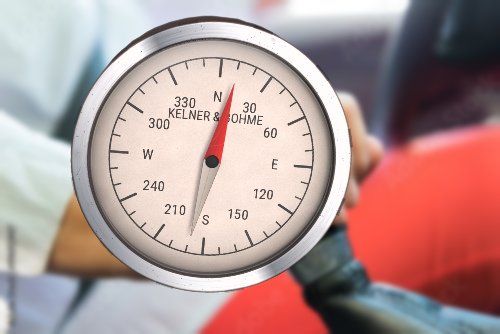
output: 10 (°)
